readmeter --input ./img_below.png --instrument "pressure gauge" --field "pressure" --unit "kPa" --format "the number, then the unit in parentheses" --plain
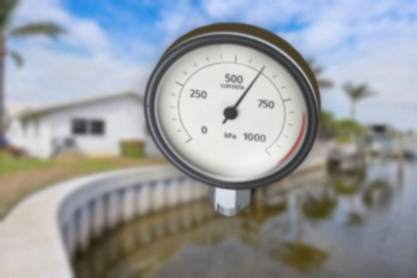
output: 600 (kPa)
